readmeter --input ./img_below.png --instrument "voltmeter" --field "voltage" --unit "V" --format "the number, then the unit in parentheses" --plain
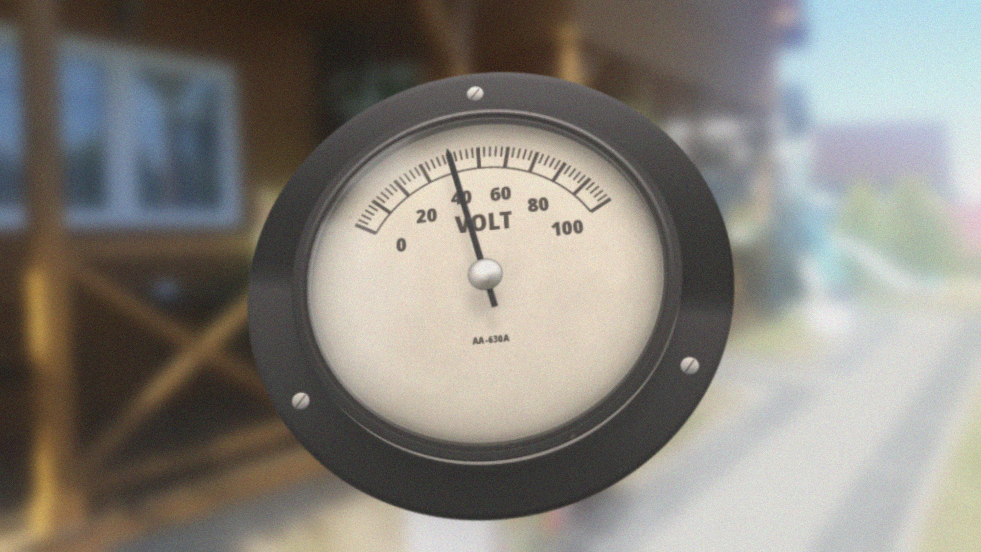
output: 40 (V)
